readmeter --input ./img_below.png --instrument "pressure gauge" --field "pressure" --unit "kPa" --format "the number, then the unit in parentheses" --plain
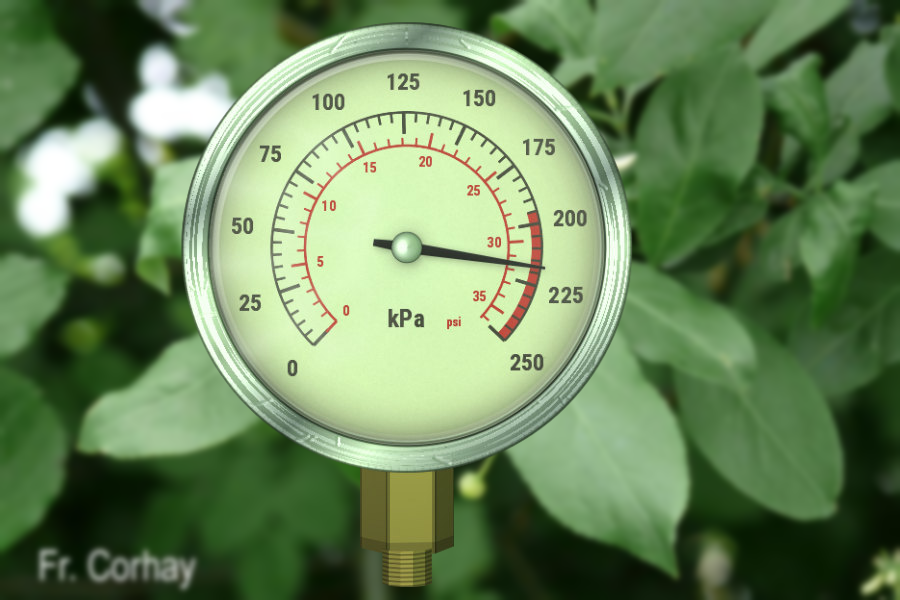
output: 217.5 (kPa)
